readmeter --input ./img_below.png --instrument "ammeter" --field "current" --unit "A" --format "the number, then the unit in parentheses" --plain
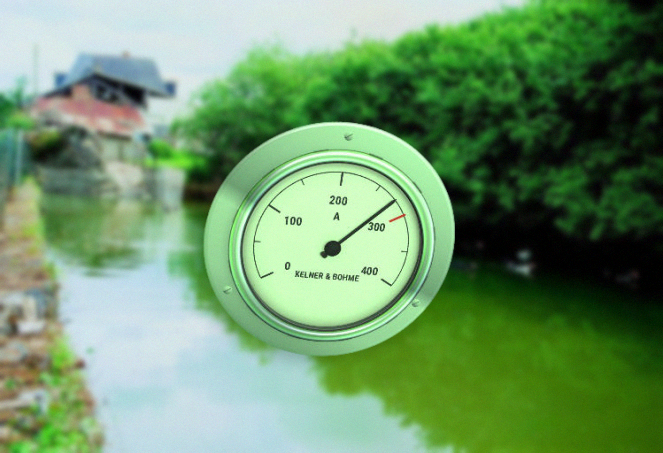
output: 275 (A)
